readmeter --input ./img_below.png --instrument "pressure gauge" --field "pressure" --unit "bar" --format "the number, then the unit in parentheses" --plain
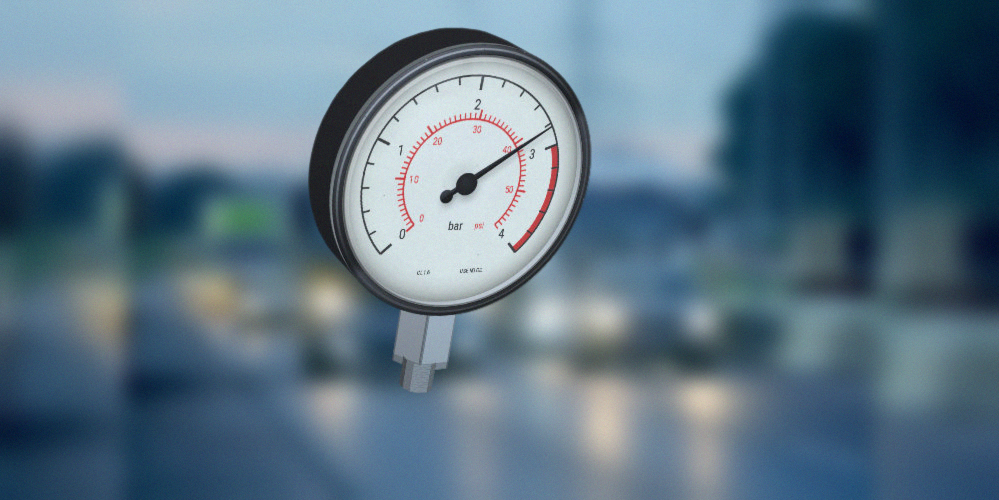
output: 2.8 (bar)
